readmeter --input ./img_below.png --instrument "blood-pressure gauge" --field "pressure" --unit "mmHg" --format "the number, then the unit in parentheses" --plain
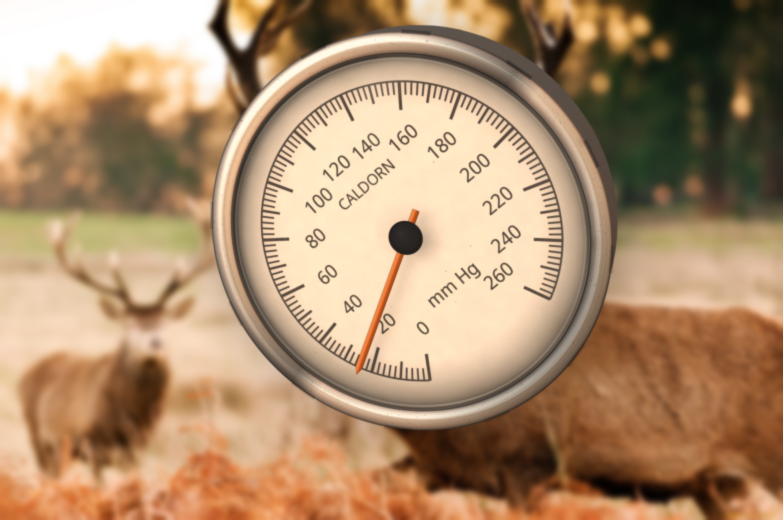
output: 24 (mmHg)
